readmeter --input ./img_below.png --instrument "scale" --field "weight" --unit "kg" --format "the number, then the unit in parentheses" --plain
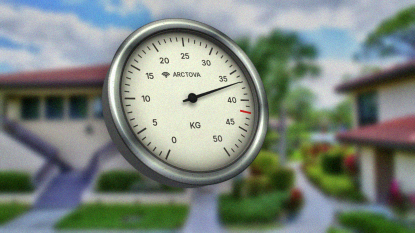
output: 37 (kg)
